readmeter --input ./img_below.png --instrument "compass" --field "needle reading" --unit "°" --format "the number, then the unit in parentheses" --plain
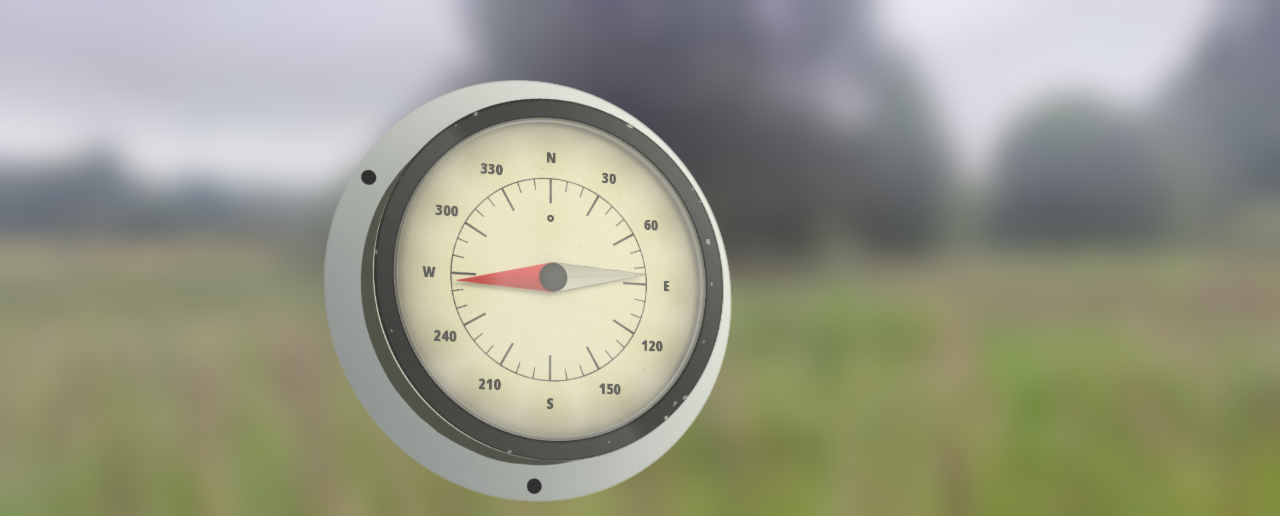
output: 265 (°)
